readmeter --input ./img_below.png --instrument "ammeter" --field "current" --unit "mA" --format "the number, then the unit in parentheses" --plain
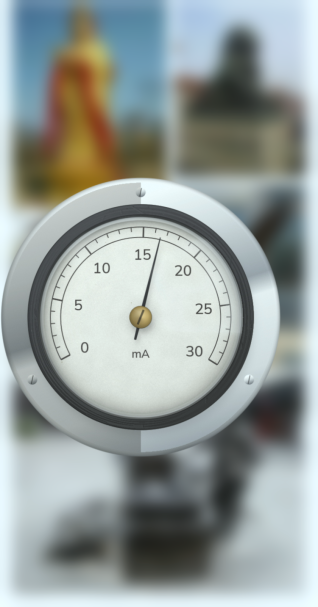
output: 16.5 (mA)
